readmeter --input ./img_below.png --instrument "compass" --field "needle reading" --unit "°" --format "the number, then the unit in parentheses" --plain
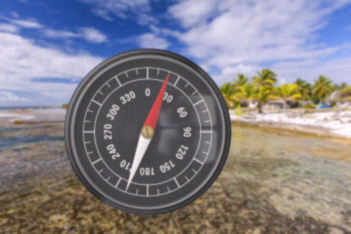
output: 20 (°)
